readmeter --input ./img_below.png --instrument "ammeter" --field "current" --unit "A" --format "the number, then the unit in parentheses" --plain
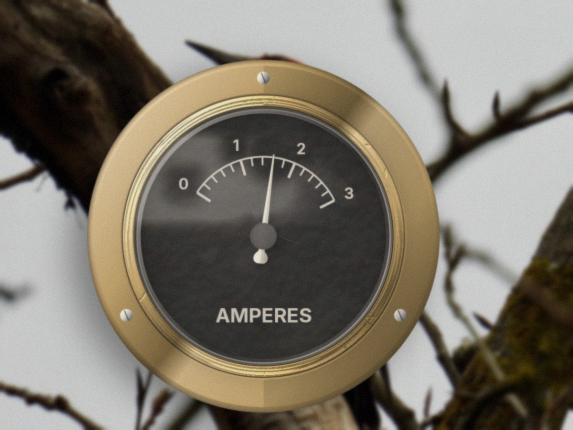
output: 1.6 (A)
